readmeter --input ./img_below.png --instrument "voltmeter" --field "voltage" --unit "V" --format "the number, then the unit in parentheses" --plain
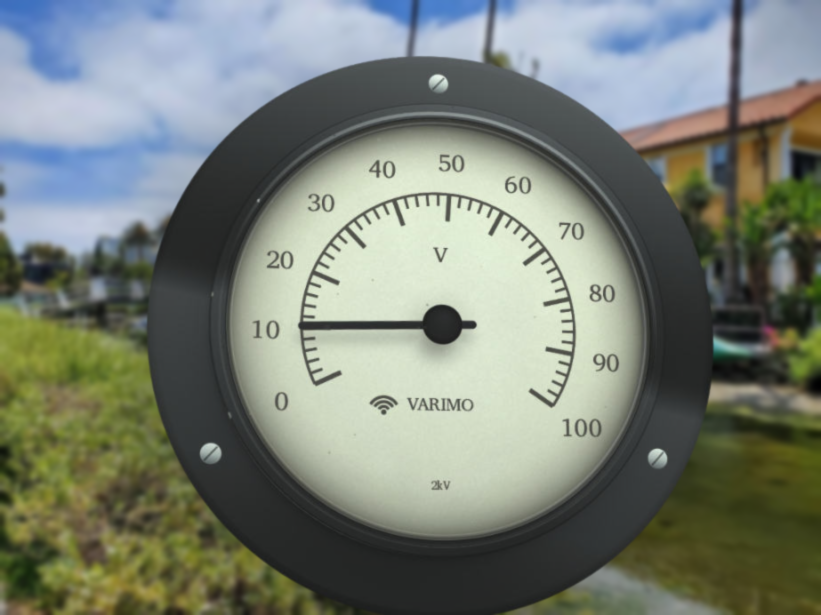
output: 10 (V)
